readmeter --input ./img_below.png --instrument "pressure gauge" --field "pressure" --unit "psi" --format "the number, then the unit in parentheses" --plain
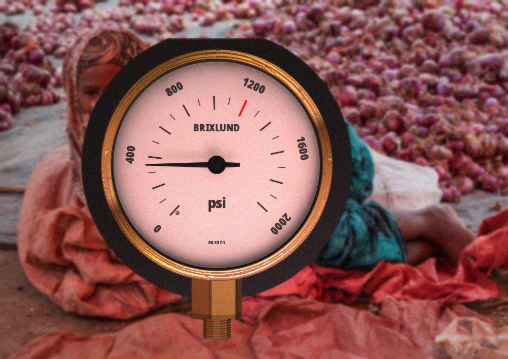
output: 350 (psi)
